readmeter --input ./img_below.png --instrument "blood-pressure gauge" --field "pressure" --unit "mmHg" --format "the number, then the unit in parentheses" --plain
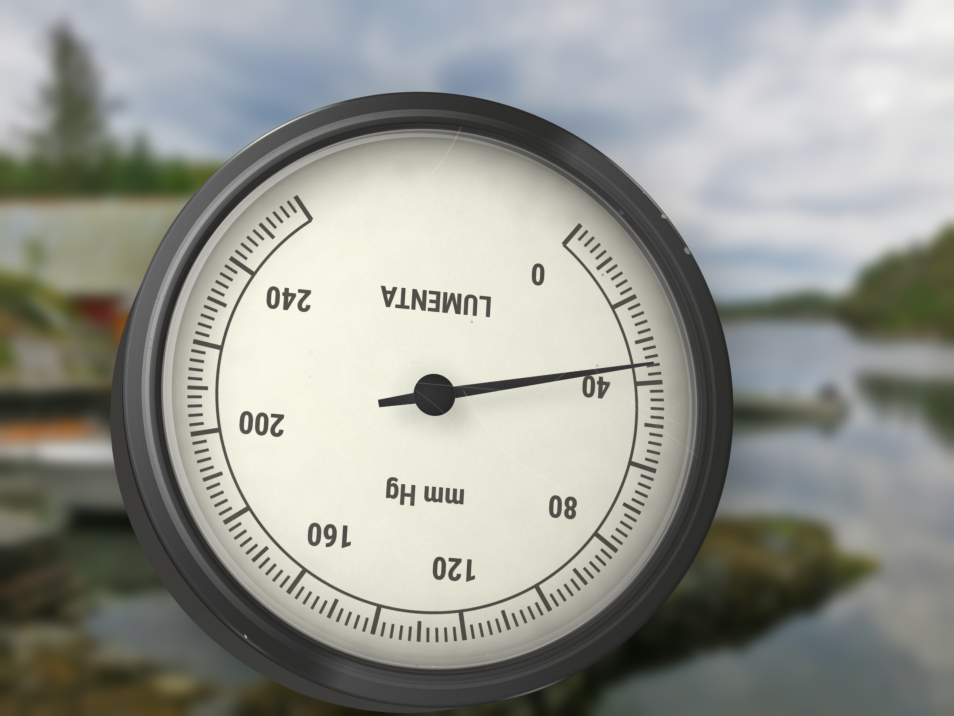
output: 36 (mmHg)
